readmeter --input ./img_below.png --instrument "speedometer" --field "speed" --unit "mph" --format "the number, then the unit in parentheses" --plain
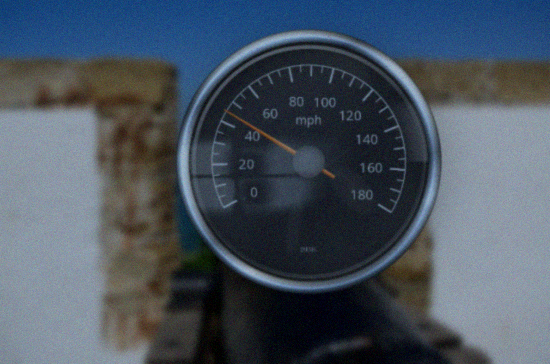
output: 45 (mph)
